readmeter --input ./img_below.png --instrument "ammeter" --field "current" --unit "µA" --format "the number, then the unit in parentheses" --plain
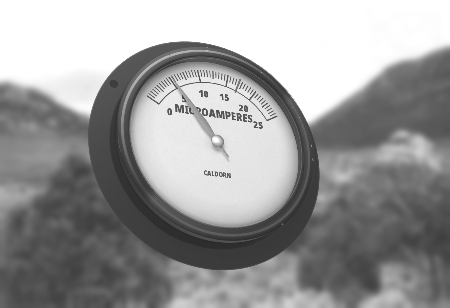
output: 5 (µA)
